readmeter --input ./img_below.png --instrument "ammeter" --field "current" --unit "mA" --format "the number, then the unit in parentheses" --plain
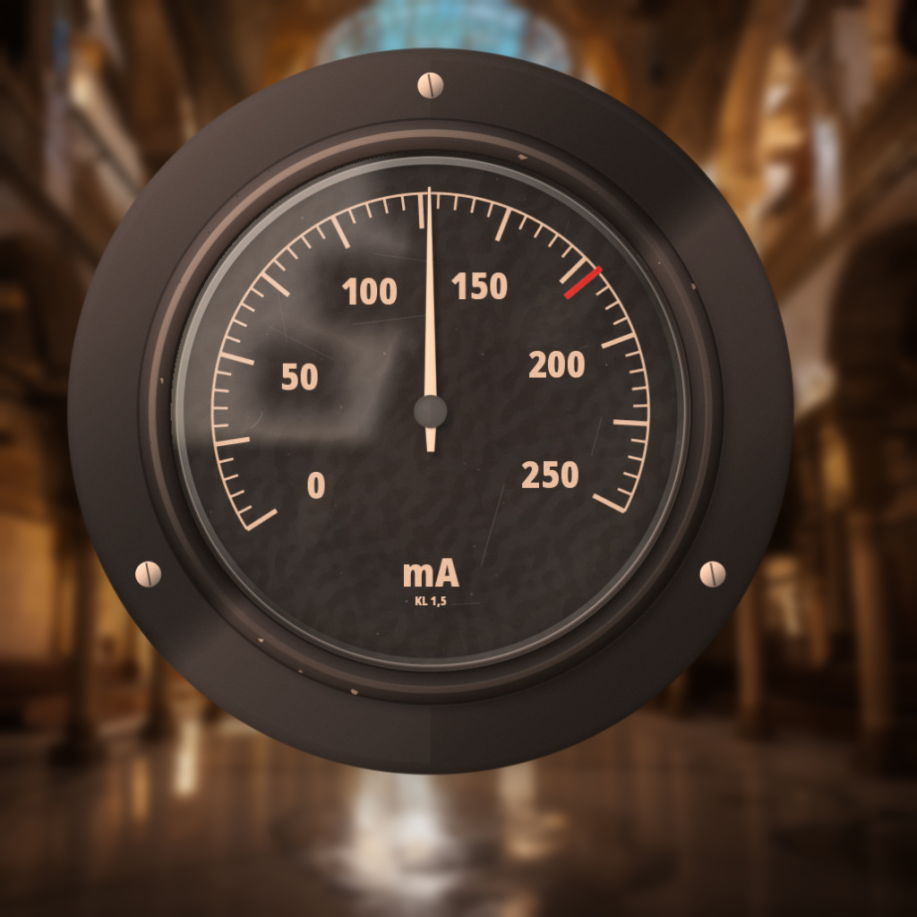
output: 127.5 (mA)
